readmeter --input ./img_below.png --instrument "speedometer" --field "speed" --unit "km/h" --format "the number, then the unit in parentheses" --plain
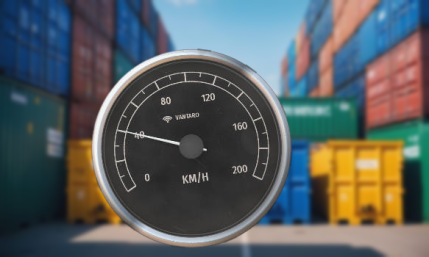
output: 40 (km/h)
